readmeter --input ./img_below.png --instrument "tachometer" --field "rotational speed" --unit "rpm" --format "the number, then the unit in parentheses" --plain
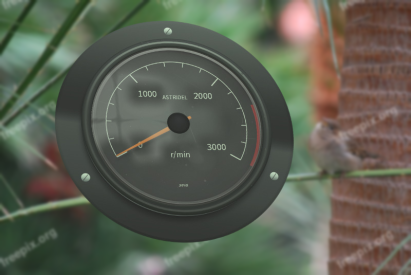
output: 0 (rpm)
